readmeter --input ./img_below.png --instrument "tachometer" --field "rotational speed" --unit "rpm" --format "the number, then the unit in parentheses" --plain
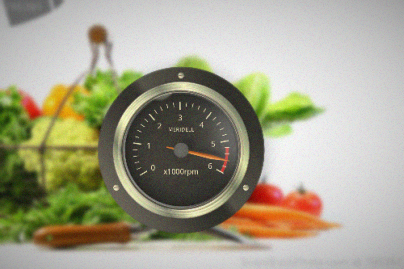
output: 5600 (rpm)
